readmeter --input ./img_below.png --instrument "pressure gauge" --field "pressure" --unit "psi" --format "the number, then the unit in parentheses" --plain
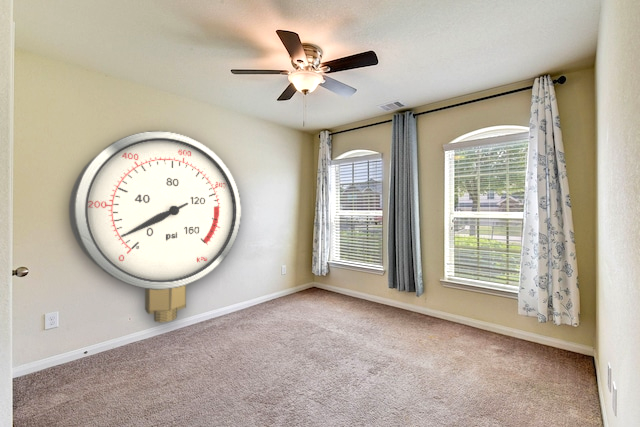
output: 10 (psi)
